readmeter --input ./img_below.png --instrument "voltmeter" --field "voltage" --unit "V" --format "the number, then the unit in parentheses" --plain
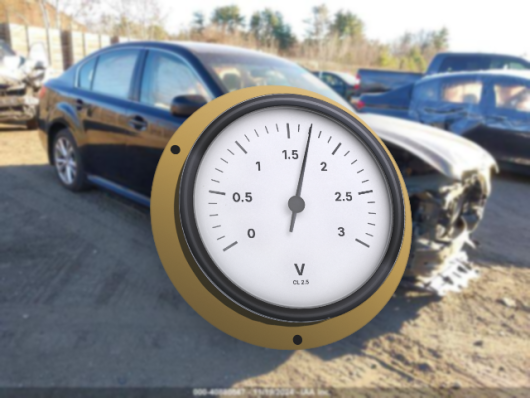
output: 1.7 (V)
